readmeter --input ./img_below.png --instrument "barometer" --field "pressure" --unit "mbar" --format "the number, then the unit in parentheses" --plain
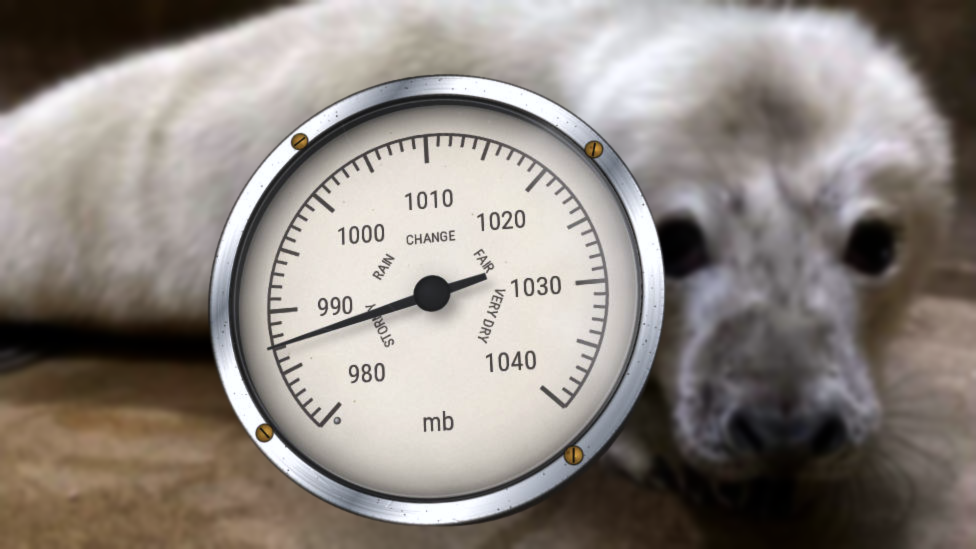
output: 987 (mbar)
